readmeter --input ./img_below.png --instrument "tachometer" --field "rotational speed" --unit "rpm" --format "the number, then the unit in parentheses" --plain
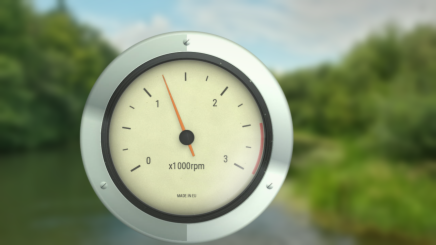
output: 1250 (rpm)
